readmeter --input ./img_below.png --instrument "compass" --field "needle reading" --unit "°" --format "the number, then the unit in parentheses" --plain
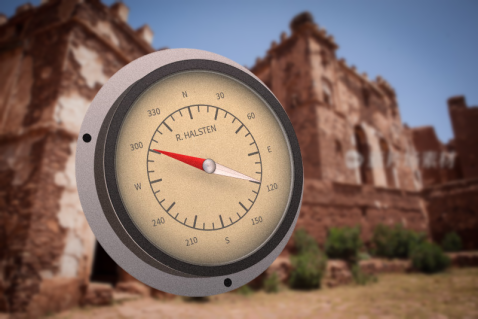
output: 300 (°)
